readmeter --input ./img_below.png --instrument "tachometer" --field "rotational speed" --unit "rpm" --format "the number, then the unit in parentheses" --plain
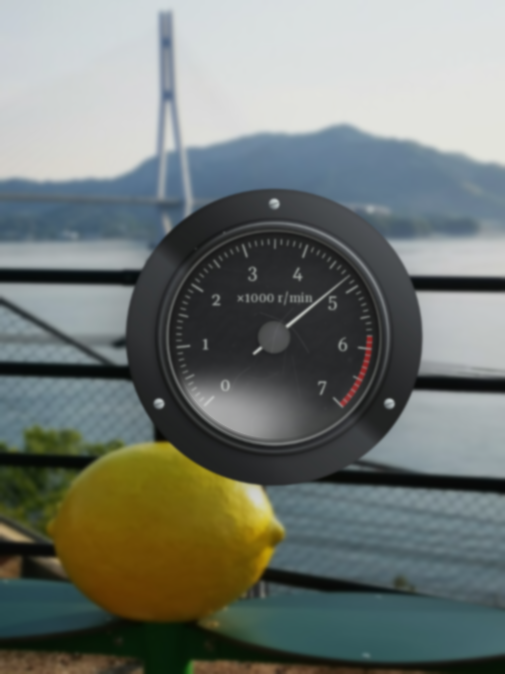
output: 4800 (rpm)
